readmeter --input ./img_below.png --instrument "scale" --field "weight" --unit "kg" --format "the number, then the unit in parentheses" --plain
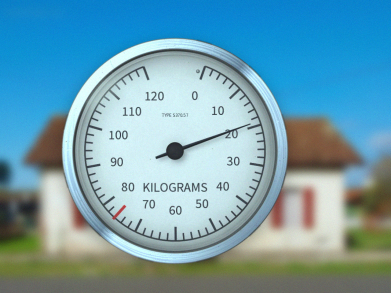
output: 19 (kg)
